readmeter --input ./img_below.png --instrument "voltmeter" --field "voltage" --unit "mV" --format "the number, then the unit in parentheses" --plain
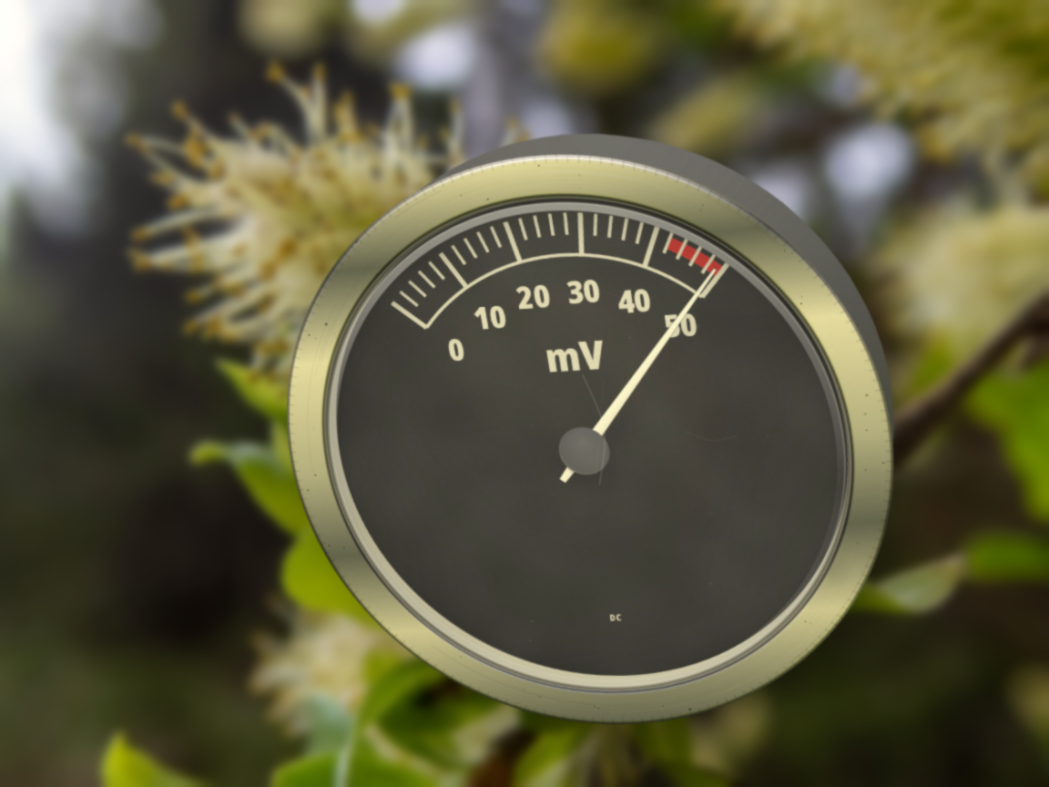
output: 49 (mV)
